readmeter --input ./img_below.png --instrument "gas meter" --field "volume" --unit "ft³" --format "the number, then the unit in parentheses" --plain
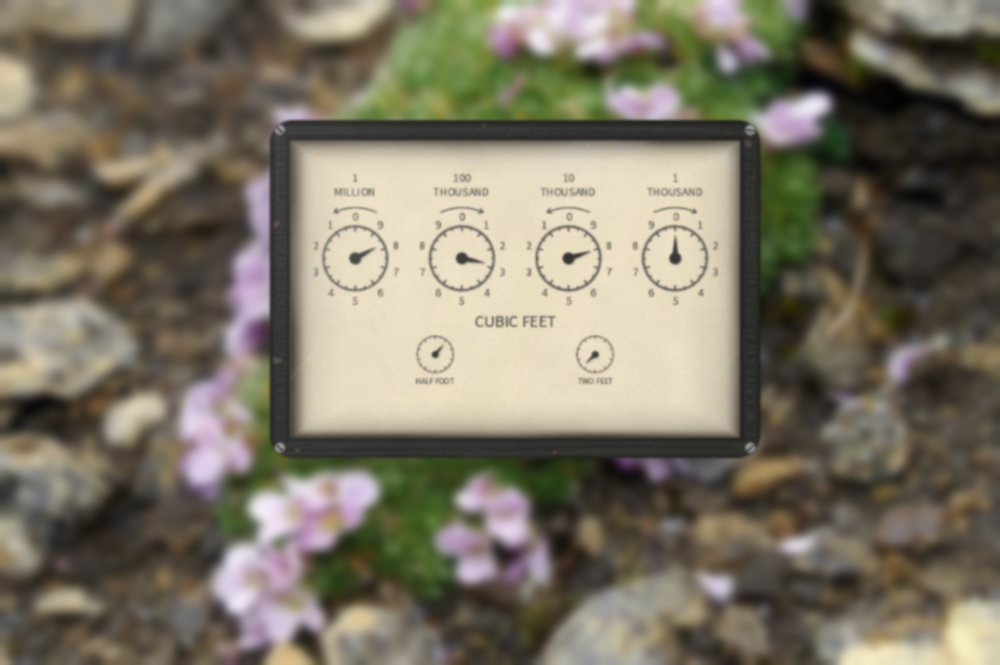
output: 828000 (ft³)
